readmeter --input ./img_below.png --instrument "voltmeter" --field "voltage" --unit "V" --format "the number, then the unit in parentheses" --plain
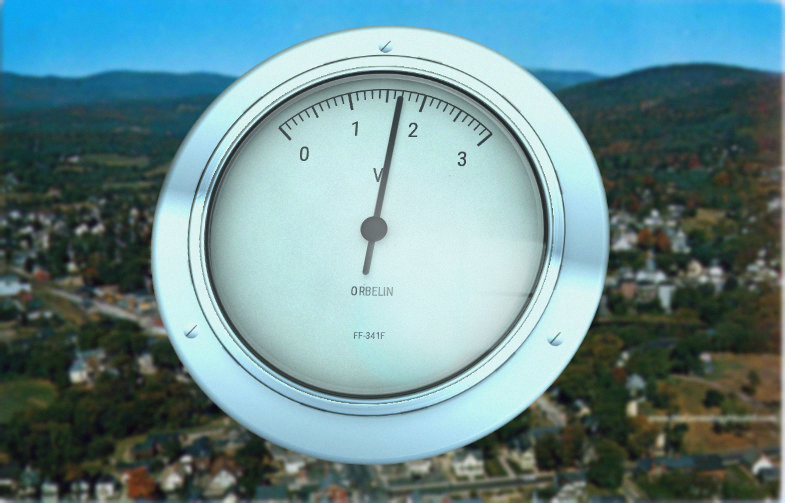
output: 1.7 (V)
